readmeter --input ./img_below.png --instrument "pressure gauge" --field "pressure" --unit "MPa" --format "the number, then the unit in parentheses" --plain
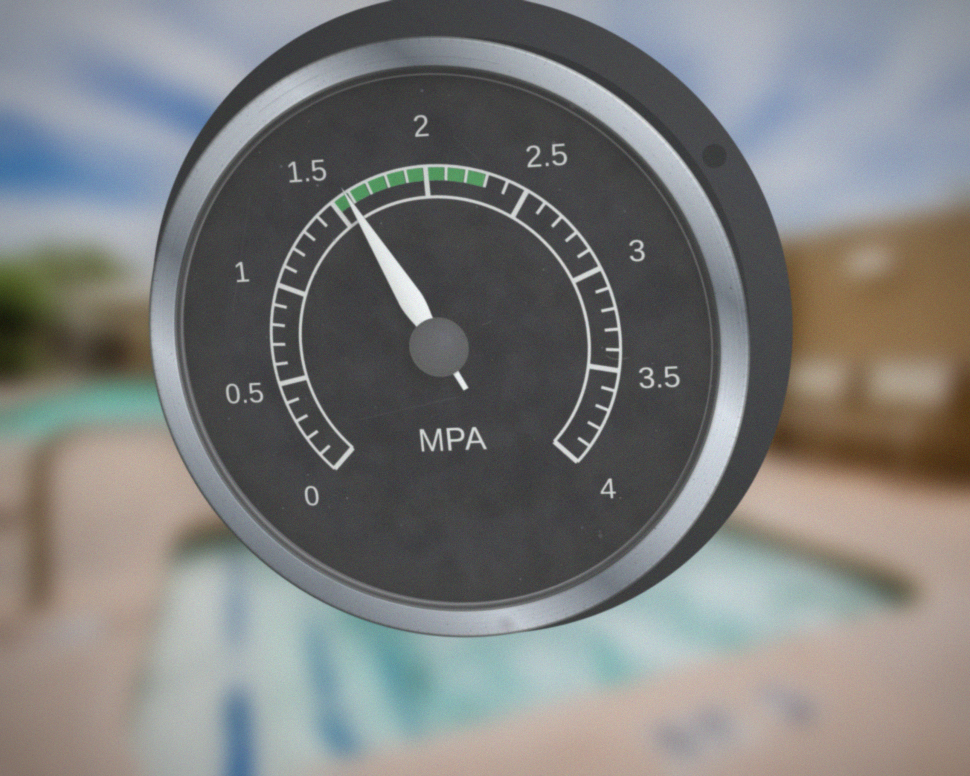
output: 1.6 (MPa)
